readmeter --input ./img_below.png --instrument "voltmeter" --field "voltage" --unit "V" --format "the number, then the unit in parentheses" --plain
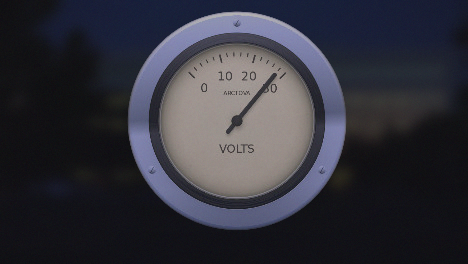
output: 28 (V)
